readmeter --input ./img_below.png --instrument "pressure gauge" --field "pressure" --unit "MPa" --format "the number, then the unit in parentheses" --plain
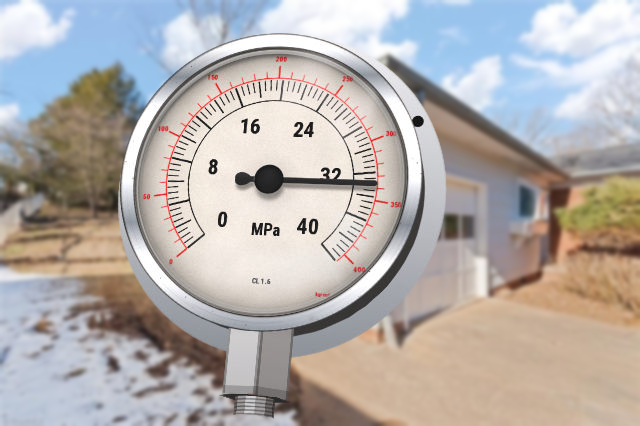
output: 33 (MPa)
